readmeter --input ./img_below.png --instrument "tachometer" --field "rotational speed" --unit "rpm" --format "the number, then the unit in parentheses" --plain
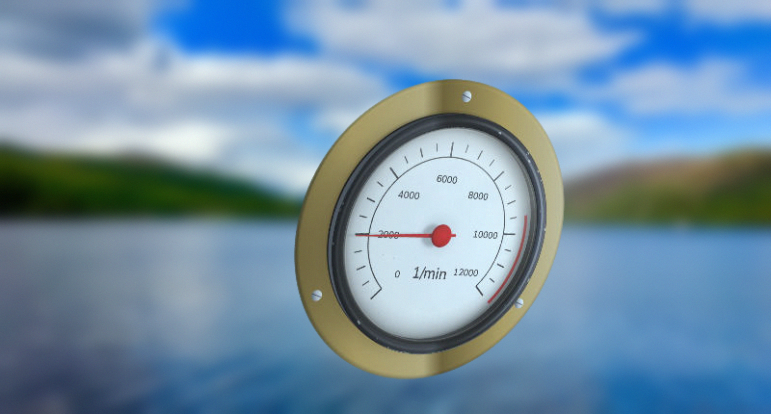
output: 2000 (rpm)
